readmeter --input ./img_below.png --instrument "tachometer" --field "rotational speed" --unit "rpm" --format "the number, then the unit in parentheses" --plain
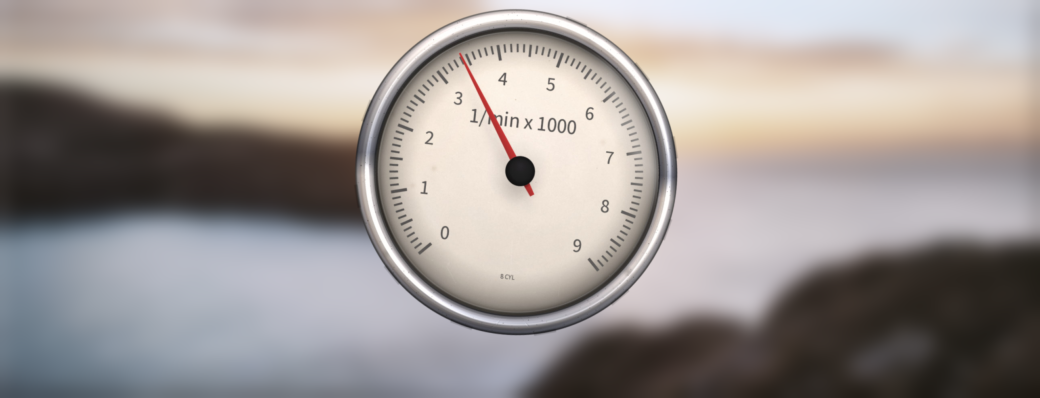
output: 3400 (rpm)
